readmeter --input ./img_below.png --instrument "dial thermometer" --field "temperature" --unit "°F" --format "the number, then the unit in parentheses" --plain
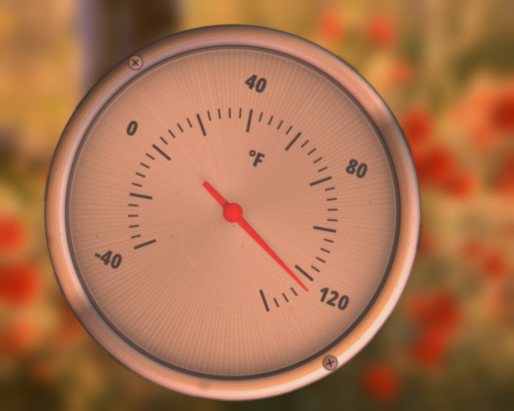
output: 124 (°F)
